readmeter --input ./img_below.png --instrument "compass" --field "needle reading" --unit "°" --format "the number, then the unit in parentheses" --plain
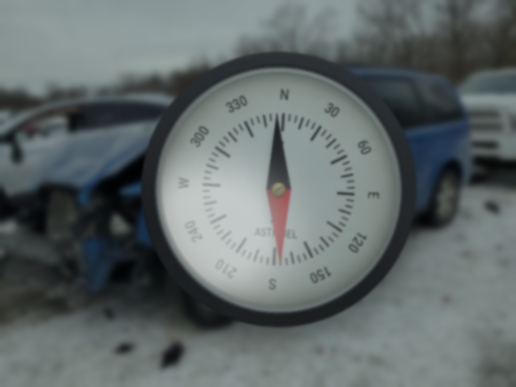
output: 175 (°)
